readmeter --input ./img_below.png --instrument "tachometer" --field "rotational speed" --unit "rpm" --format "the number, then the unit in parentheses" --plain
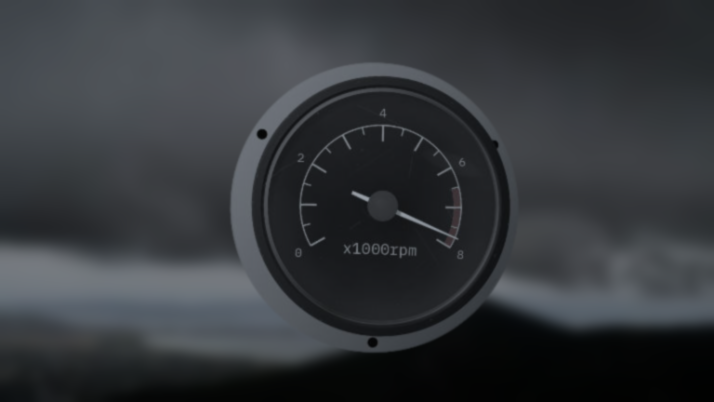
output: 7750 (rpm)
